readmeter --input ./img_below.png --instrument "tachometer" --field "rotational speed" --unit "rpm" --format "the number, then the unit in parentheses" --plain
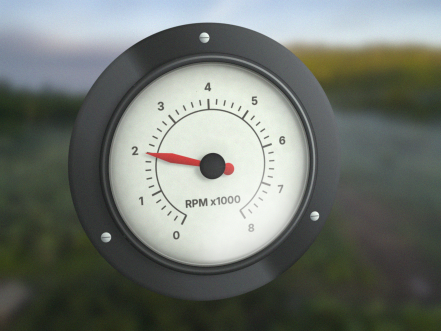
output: 2000 (rpm)
